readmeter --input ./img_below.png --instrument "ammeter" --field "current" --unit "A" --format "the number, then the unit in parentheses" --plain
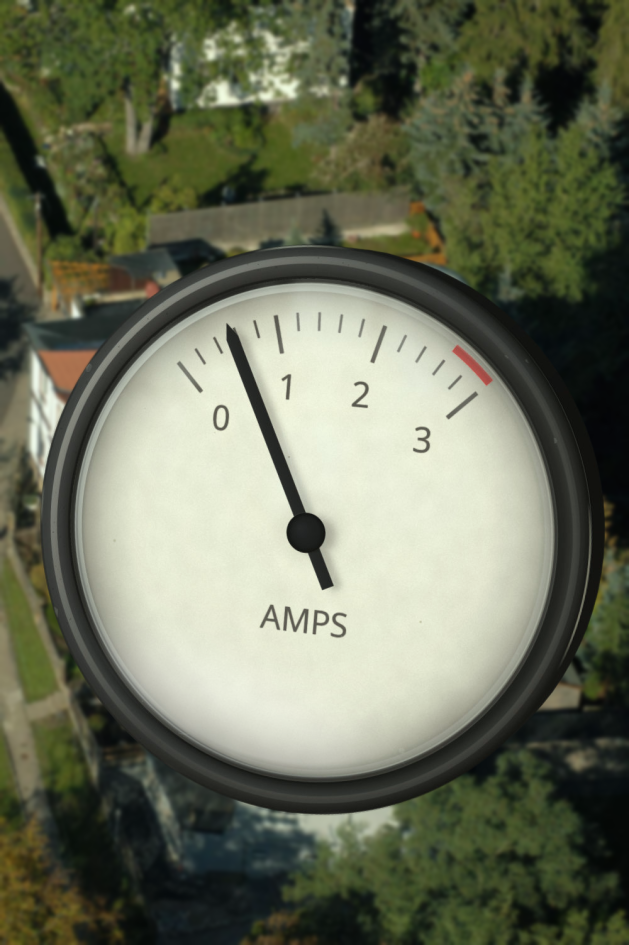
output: 0.6 (A)
